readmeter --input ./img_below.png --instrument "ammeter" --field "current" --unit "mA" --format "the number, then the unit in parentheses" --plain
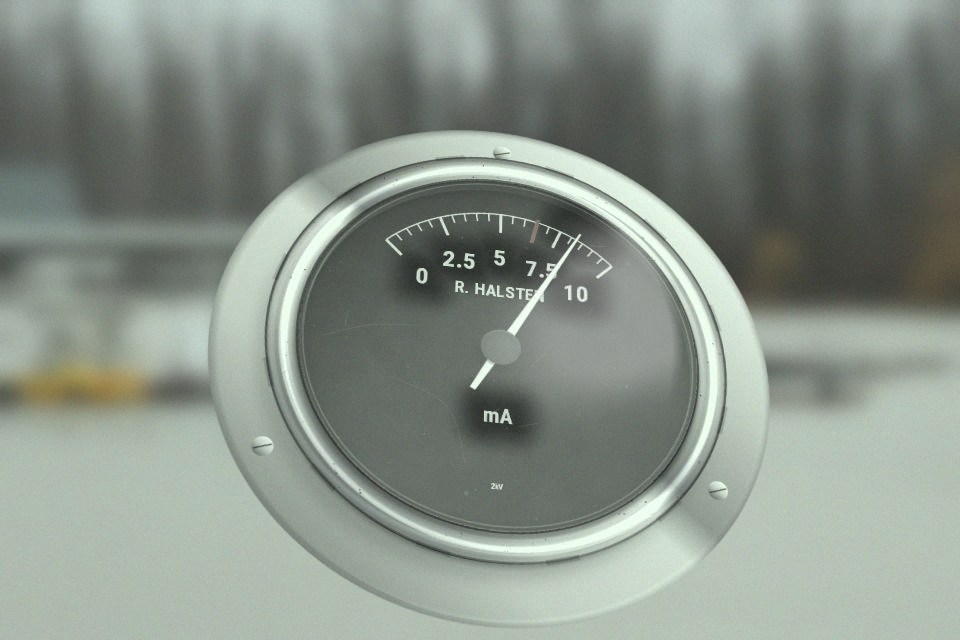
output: 8.25 (mA)
